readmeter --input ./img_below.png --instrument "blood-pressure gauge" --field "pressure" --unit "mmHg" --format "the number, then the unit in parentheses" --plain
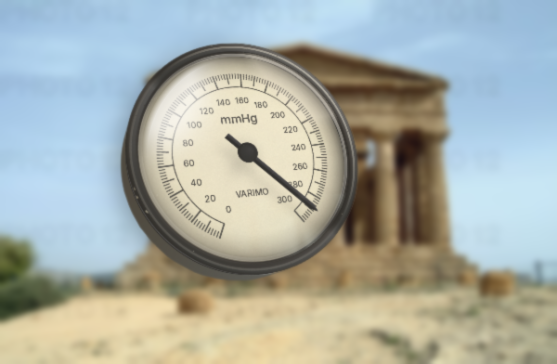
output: 290 (mmHg)
